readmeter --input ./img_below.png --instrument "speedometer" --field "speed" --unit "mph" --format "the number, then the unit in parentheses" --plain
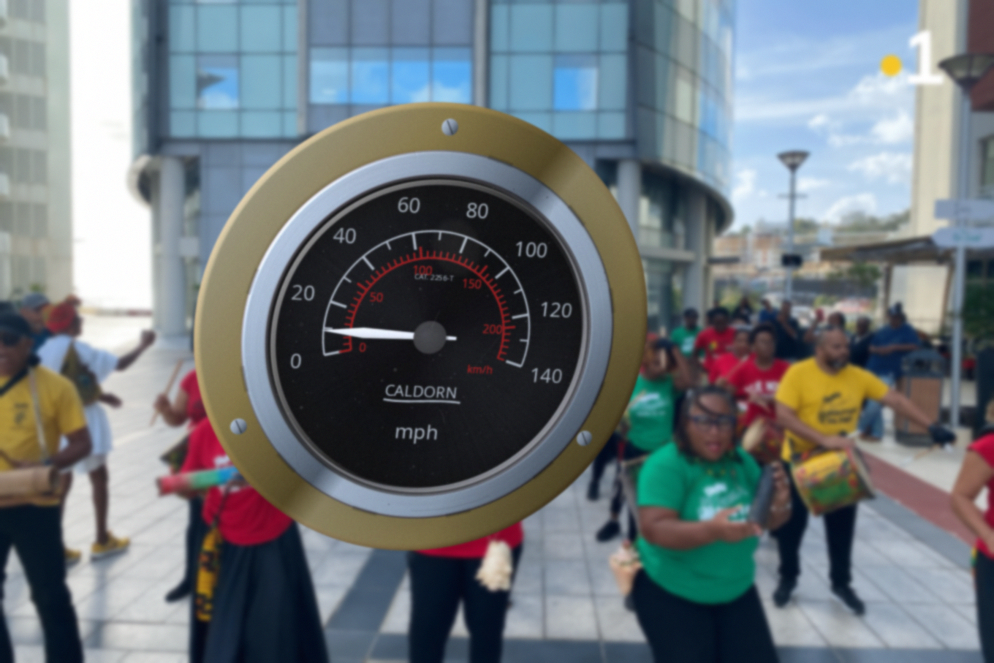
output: 10 (mph)
